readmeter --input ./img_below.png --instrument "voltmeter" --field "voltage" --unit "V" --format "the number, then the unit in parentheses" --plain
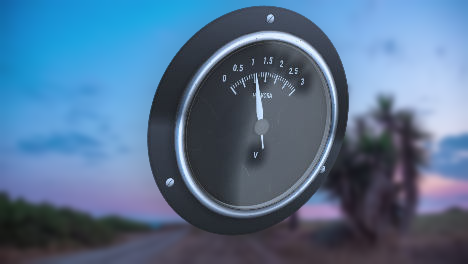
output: 1 (V)
